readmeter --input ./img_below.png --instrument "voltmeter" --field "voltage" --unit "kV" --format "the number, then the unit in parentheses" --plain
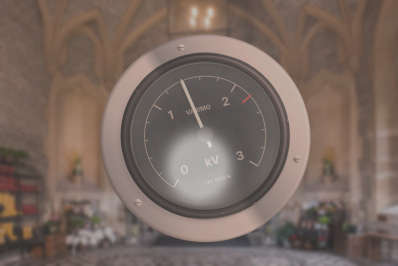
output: 1.4 (kV)
